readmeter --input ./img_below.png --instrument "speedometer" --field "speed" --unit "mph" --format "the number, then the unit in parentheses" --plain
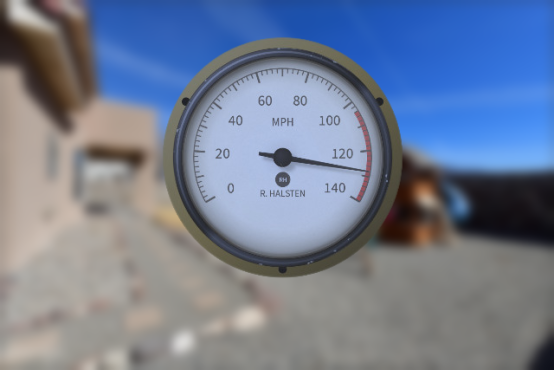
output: 128 (mph)
